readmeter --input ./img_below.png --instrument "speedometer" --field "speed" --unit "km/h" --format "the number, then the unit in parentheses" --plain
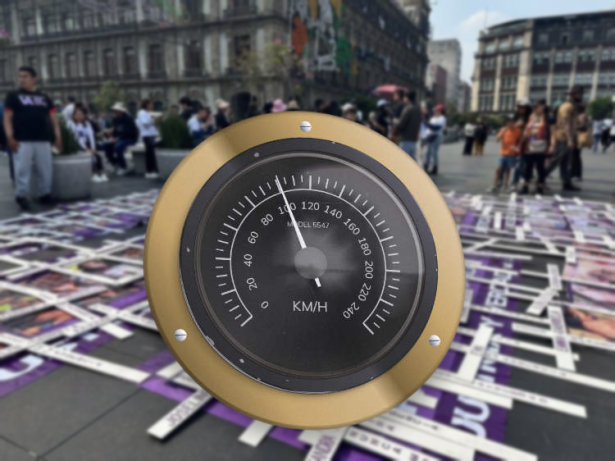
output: 100 (km/h)
